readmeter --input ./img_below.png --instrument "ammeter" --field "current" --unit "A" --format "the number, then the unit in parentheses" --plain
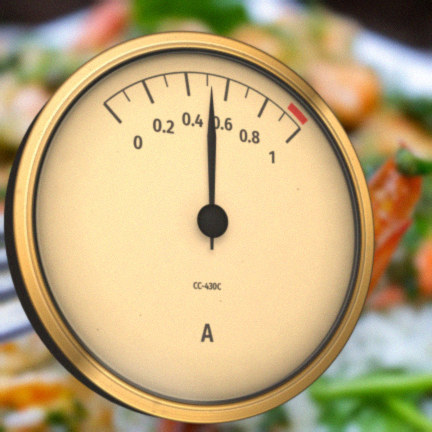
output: 0.5 (A)
